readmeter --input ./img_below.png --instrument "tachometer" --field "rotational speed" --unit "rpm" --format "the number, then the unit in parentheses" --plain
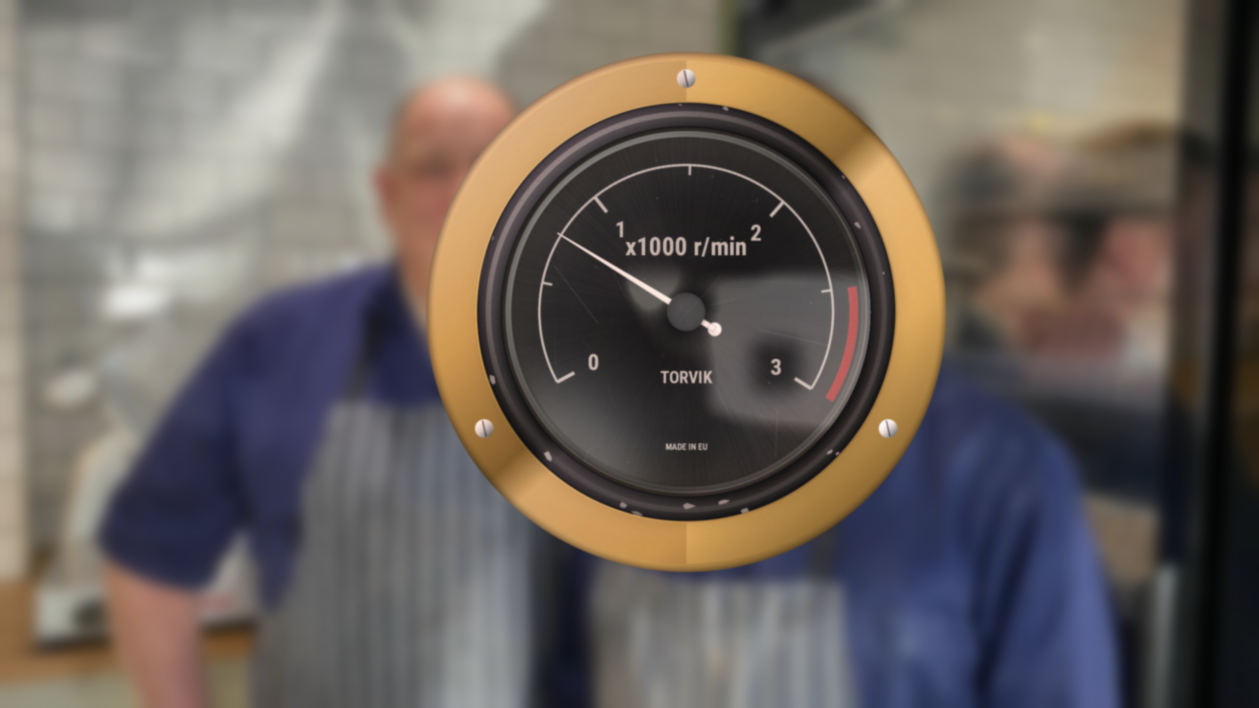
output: 750 (rpm)
